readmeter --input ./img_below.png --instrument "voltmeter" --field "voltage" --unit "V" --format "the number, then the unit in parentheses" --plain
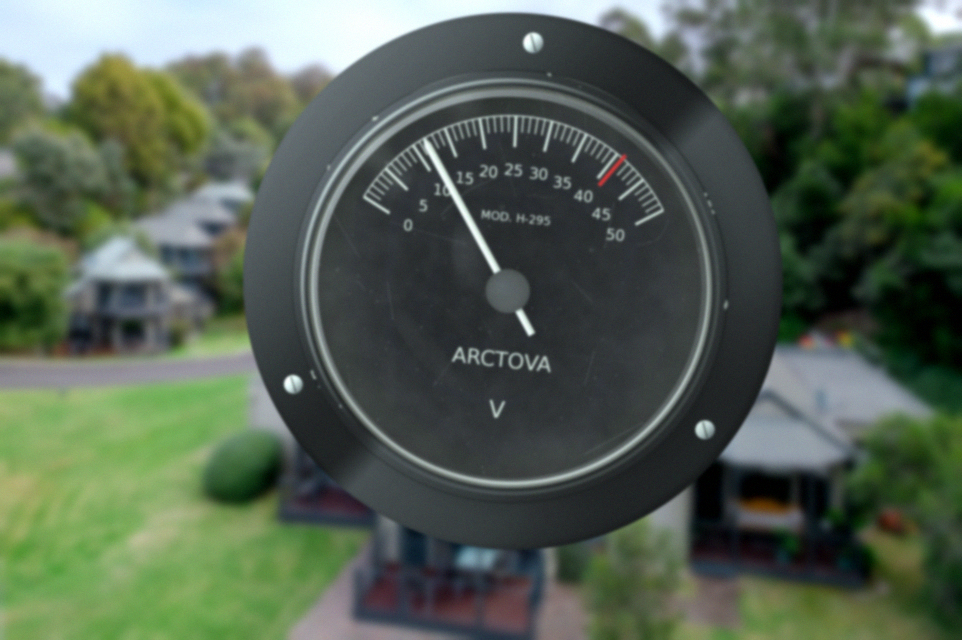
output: 12 (V)
